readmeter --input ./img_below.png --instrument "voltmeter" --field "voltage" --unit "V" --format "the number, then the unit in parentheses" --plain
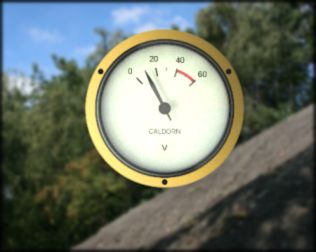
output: 10 (V)
